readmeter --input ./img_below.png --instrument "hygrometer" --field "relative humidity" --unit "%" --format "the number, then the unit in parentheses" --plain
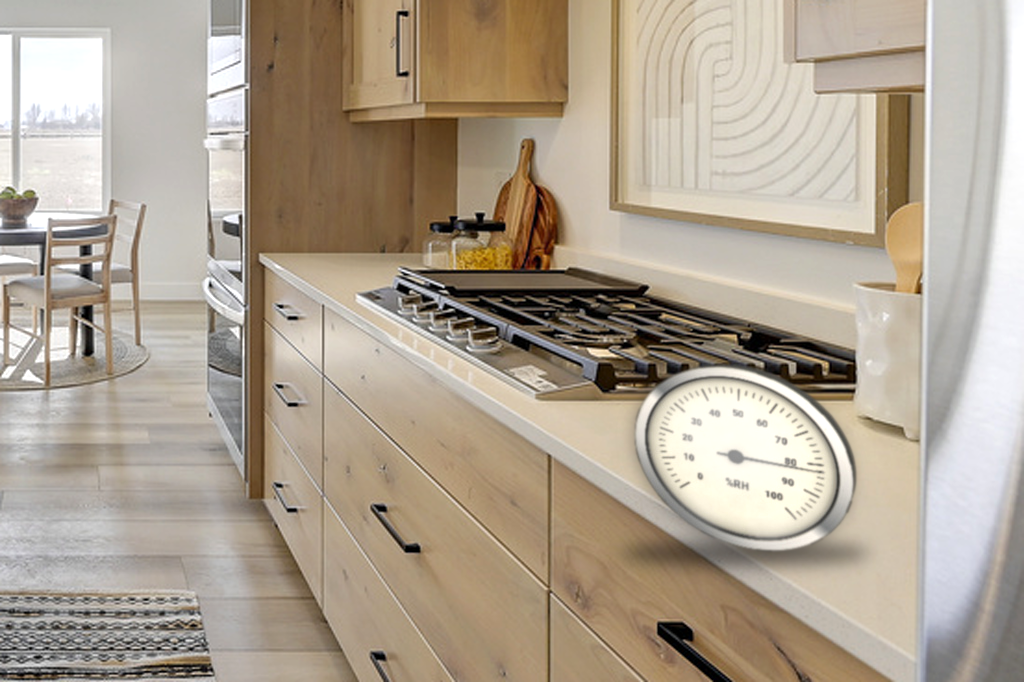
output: 82 (%)
